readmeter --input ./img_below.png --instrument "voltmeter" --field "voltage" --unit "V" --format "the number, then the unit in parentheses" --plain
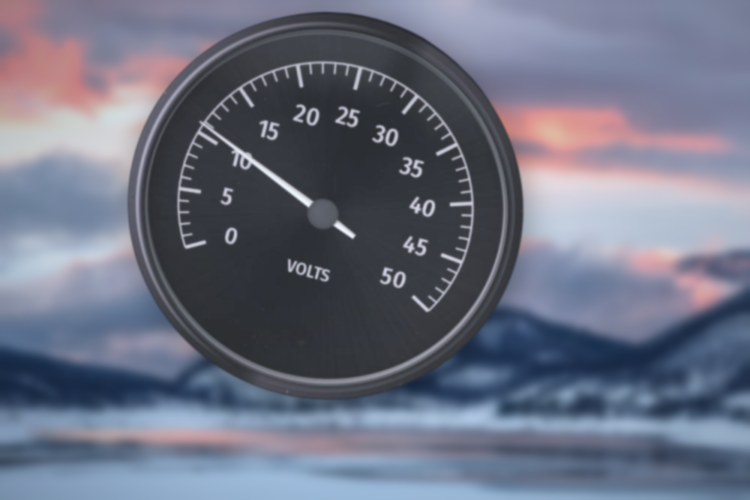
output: 11 (V)
